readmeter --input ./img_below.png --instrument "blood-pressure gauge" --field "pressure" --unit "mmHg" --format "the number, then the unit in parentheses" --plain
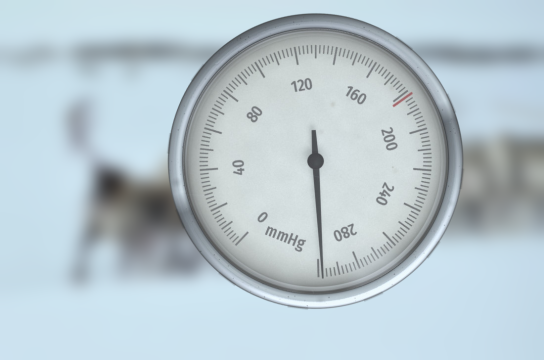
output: 298 (mmHg)
